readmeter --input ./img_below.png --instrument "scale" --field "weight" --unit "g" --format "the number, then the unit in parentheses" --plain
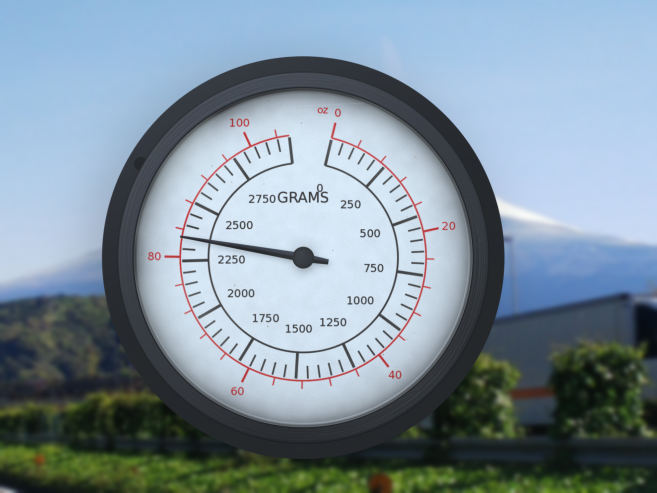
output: 2350 (g)
